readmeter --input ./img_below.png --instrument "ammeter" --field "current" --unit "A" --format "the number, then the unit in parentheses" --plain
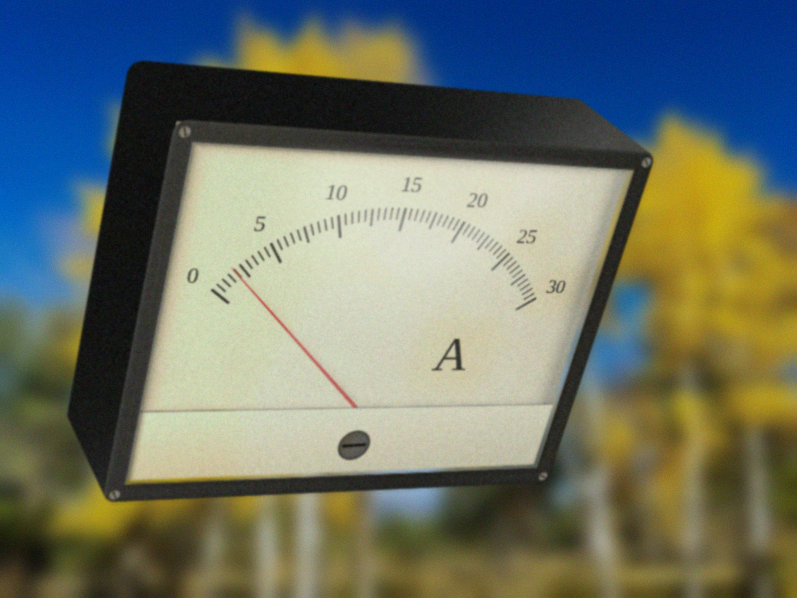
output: 2 (A)
